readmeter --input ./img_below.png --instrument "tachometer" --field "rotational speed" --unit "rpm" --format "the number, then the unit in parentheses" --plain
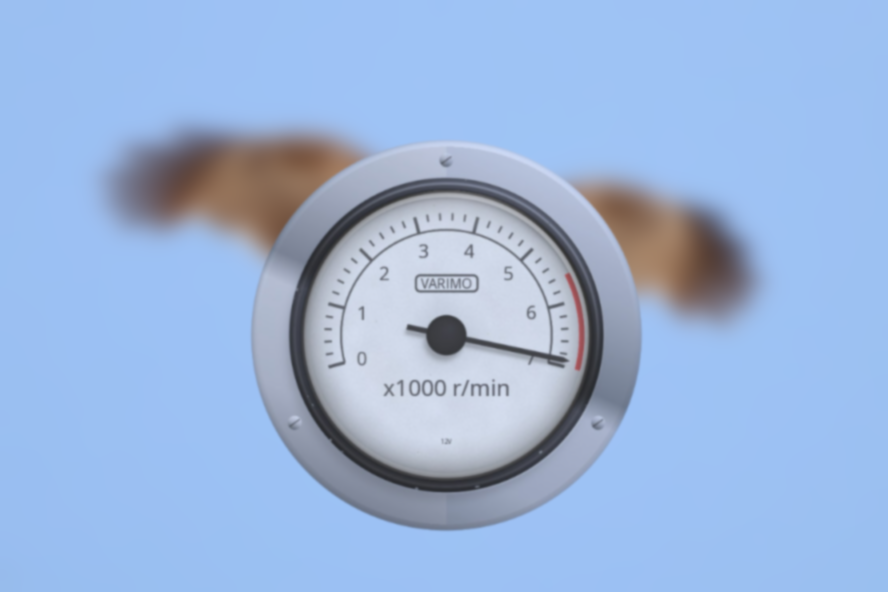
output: 6900 (rpm)
